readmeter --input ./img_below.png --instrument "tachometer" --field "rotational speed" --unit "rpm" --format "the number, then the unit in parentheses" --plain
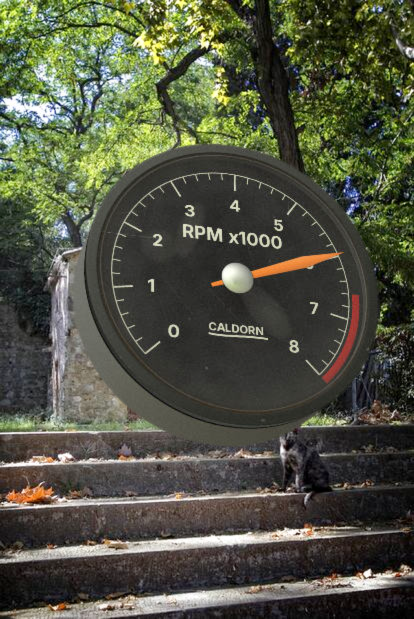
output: 6000 (rpm)
